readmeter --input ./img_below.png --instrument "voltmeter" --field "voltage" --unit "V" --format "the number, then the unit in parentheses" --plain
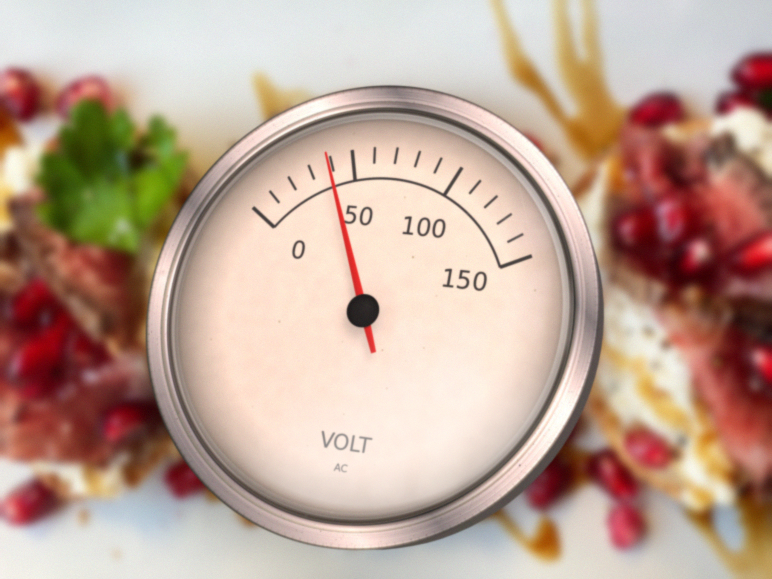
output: 40 (V)
